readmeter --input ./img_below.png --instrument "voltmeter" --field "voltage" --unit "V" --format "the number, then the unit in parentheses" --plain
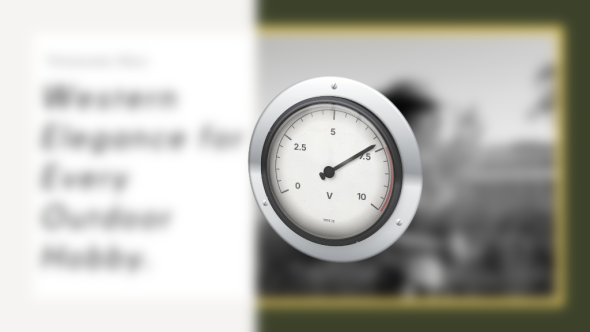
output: 7.25 (V)
